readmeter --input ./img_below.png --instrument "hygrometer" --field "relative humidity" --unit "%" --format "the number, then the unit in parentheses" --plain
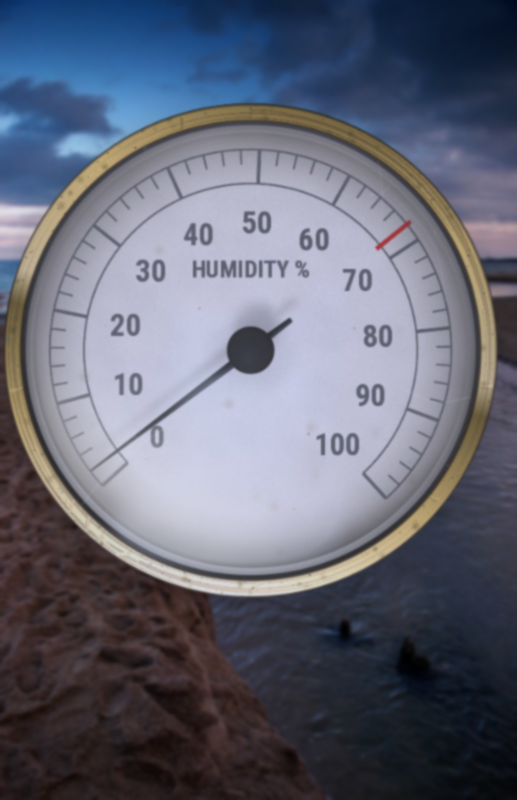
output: 2 (%)
